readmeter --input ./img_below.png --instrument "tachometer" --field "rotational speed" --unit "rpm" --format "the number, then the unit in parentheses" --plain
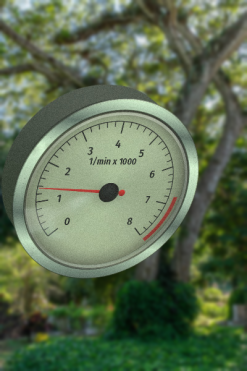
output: 1400 (rpm)
